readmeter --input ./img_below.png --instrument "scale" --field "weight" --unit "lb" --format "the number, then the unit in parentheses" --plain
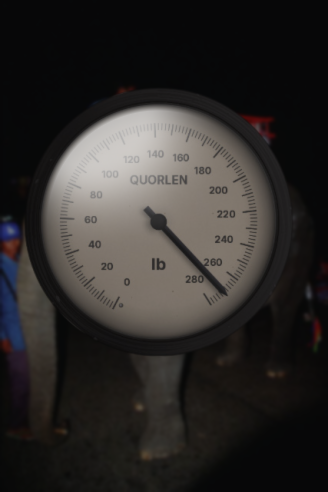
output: 270 (lb)
